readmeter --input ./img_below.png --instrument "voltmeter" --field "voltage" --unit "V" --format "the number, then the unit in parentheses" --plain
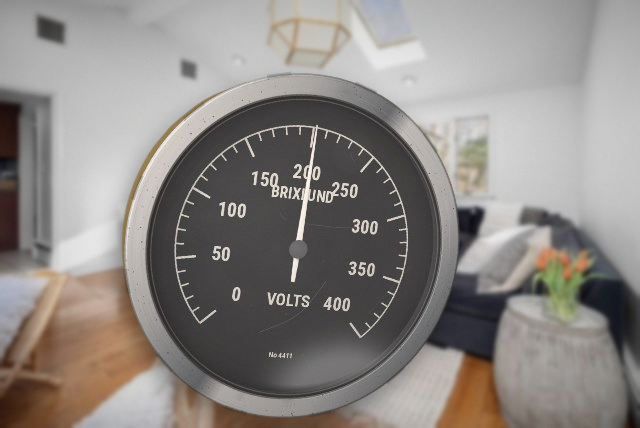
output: 200 (V)
